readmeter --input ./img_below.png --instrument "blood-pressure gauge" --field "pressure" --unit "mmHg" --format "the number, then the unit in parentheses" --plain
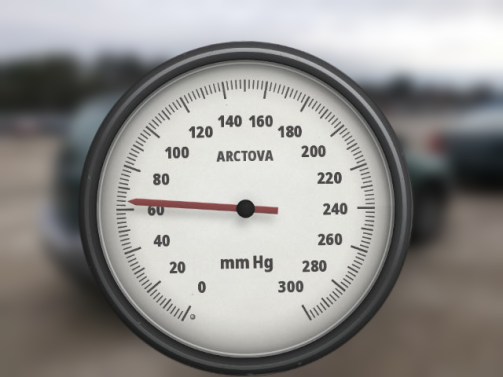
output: 64 (mmHg)
